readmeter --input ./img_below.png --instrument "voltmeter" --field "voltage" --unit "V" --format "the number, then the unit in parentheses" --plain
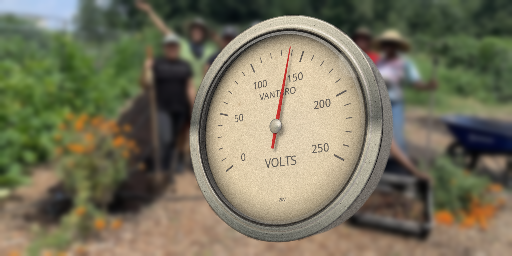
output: 140 (V)
